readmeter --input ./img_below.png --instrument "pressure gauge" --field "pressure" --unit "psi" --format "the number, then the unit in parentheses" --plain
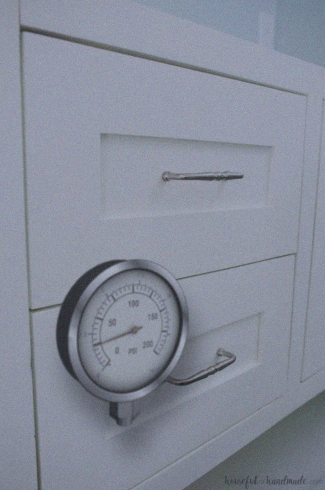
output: 25 (psi)
